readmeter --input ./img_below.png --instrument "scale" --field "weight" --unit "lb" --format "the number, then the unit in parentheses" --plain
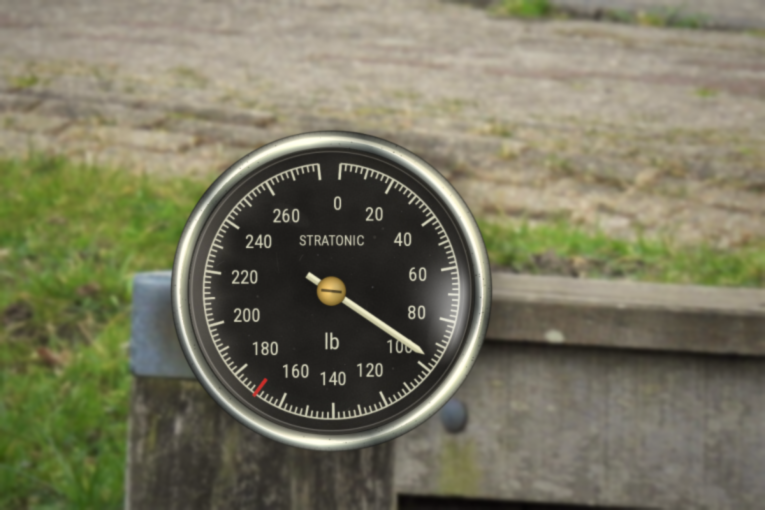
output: 96 (lb)
